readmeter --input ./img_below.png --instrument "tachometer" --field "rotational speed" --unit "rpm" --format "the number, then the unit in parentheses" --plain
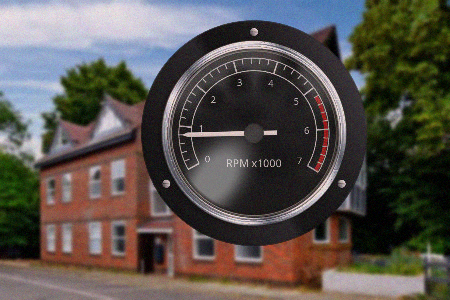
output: 800 (rpm)
